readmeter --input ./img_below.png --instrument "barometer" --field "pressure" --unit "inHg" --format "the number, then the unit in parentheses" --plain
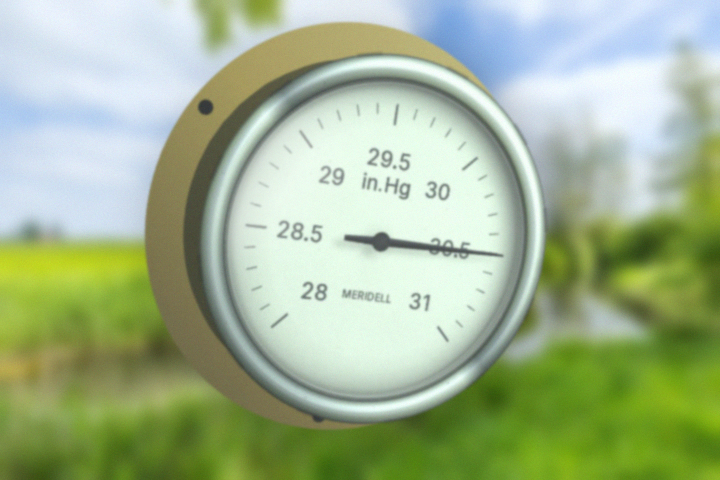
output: 30.5 (inHg)
